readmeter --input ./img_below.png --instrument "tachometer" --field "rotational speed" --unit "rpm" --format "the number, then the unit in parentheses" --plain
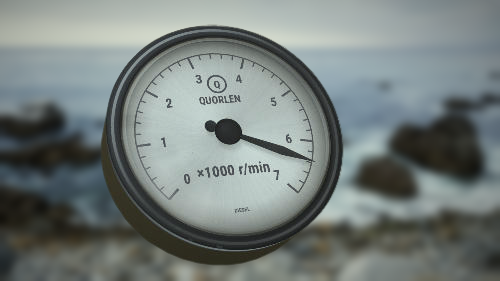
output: 6400 (rpm)
